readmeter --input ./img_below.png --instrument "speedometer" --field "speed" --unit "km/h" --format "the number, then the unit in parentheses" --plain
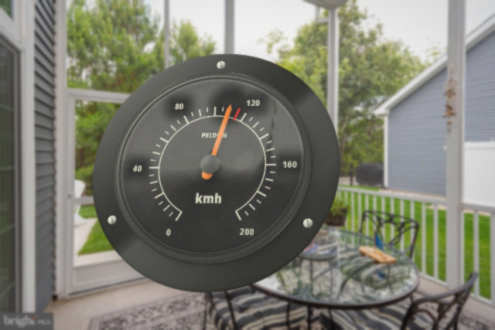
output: 110 (km/h)
